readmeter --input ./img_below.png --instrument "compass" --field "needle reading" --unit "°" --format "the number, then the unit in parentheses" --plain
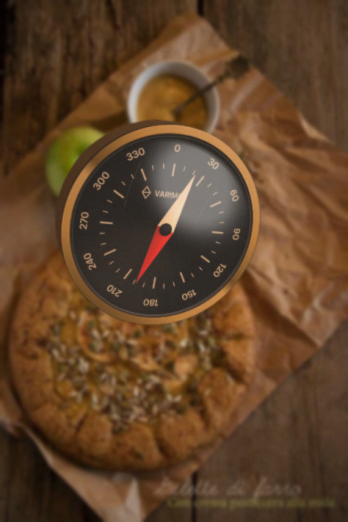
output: 200 (°)
